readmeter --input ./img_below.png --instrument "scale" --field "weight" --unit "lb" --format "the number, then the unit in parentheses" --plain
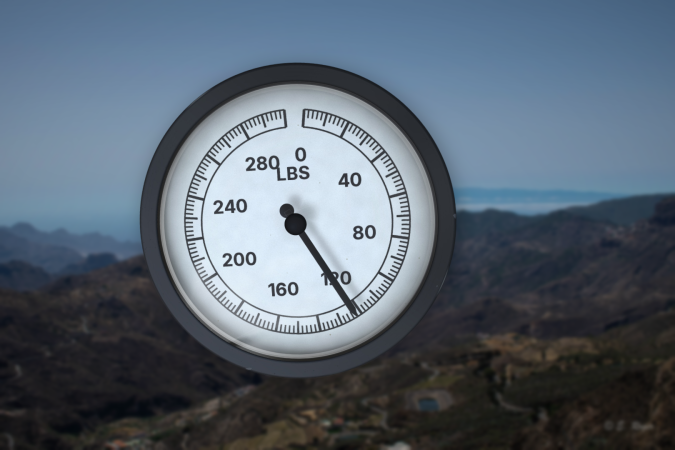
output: 122 (lb)
